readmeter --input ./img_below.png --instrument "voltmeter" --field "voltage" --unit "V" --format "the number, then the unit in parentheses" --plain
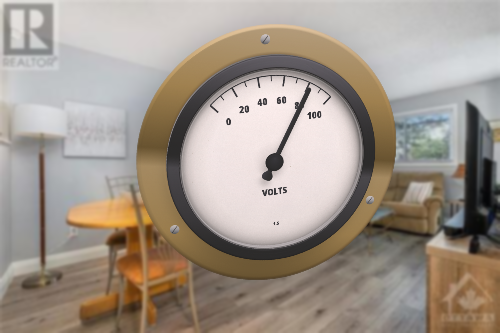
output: 80 (V)
